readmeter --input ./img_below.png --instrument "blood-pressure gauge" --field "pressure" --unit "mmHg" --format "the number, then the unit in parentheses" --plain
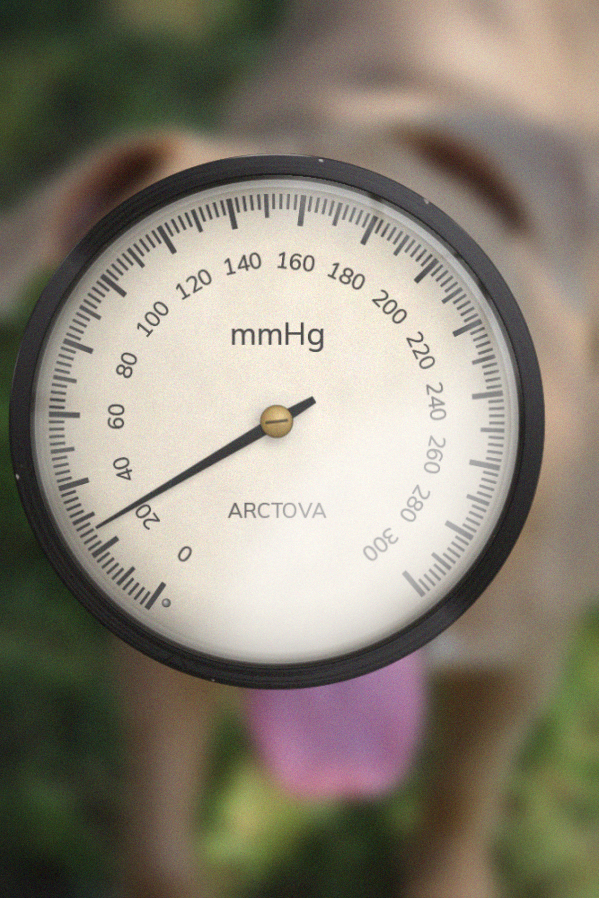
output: 26 (mmHg)
